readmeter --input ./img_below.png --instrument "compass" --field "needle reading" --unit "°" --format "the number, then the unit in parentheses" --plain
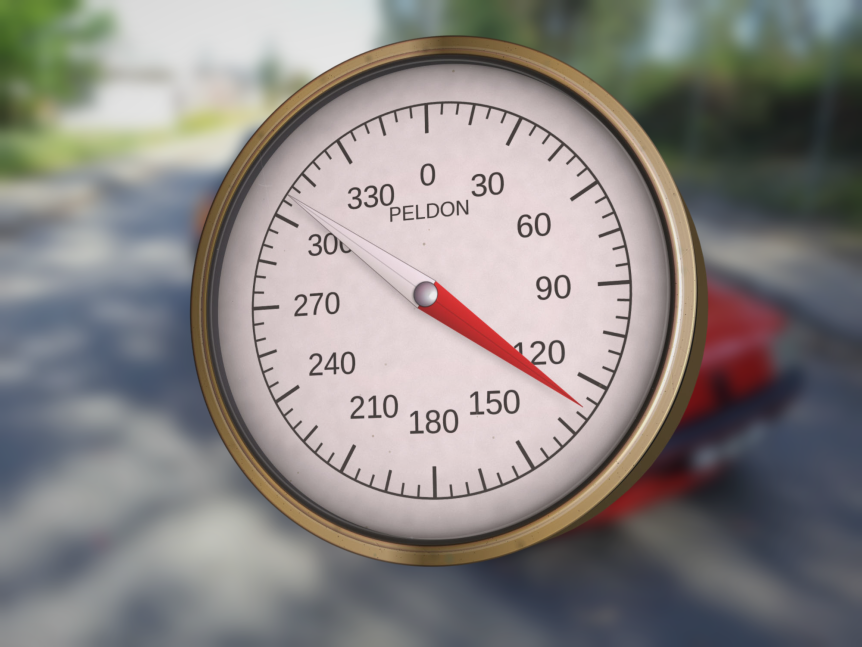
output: 127.5 (°)
